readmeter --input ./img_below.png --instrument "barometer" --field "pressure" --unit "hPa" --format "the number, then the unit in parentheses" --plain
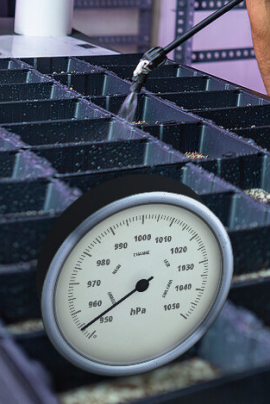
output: 955 (hPa)
